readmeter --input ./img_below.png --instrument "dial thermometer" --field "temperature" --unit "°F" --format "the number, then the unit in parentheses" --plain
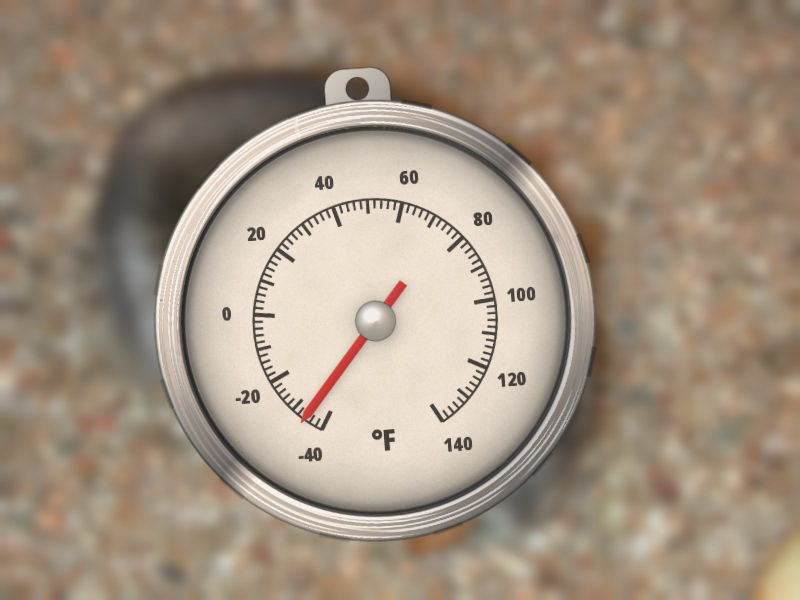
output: -34 (°F)
